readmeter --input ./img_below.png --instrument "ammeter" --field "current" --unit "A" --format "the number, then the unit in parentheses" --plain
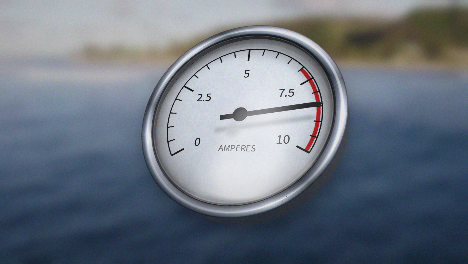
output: 8.5 (A)
